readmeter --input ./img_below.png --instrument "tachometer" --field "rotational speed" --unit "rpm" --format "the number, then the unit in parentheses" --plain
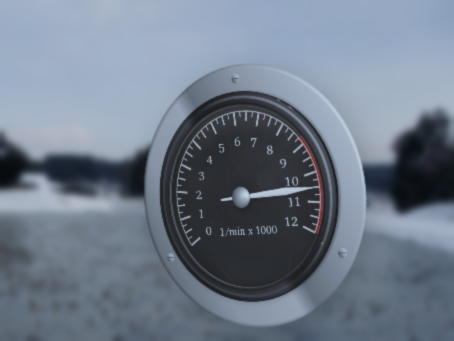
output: 10500 (rpm)
